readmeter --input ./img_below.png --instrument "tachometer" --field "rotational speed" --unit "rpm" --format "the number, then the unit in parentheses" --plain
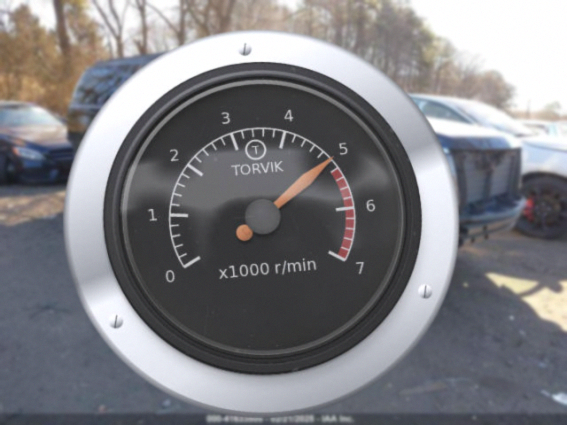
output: 5000 (rpm)
